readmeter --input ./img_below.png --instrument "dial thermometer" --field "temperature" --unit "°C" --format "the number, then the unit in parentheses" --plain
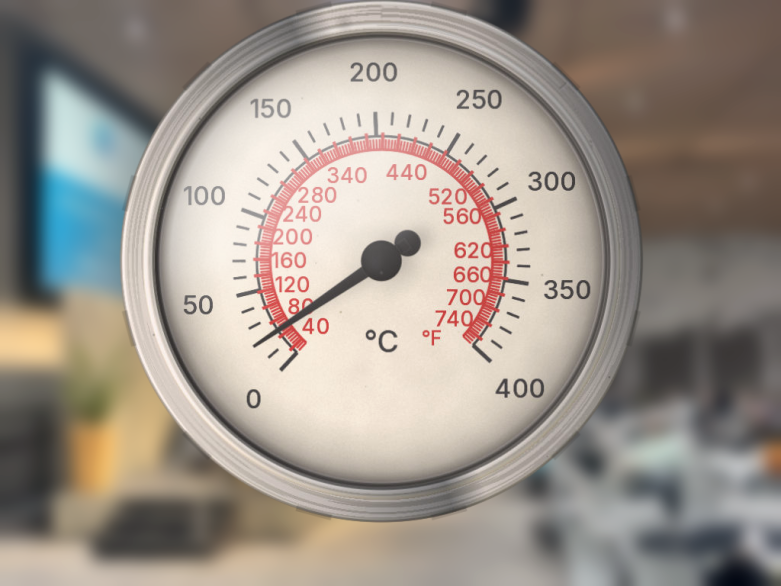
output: 20 (°C)
